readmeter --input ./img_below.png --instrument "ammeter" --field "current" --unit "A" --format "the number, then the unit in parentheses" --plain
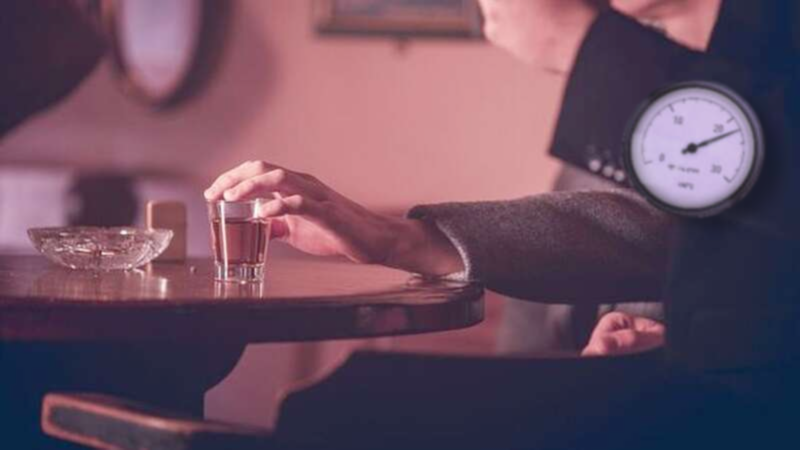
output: 22 (A)
